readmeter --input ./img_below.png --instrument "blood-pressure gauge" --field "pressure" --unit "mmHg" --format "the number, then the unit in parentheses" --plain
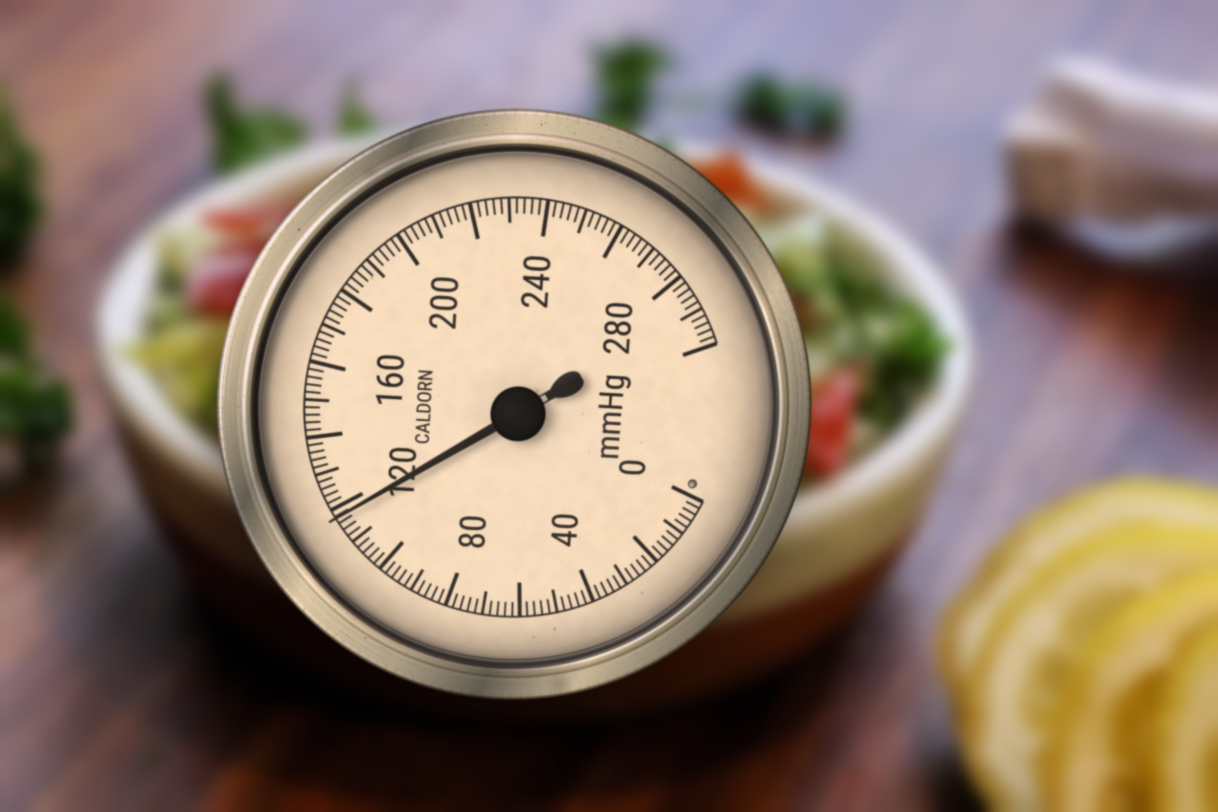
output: 118 (mmHg)
